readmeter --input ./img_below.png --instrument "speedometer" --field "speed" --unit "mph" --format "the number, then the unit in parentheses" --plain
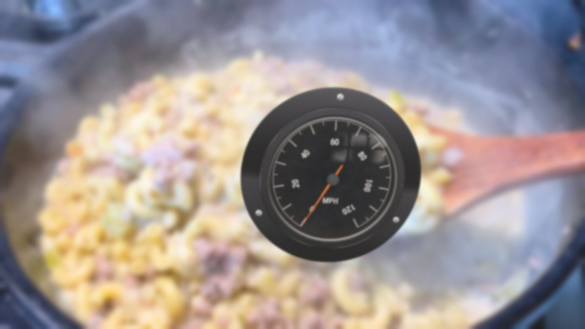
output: 0 (mph)
